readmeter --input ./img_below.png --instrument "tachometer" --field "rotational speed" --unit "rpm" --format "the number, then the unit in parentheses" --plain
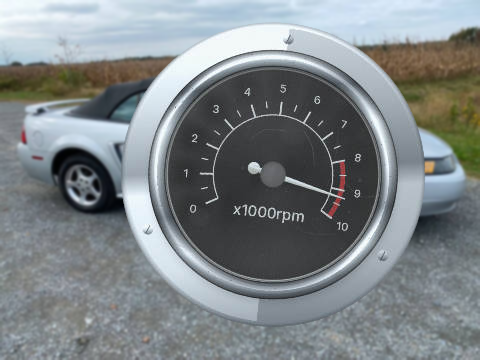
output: 9250 (rpm)
